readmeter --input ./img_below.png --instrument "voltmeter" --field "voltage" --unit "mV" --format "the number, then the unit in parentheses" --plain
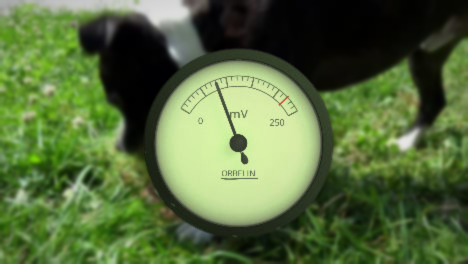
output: 80 (mV)
